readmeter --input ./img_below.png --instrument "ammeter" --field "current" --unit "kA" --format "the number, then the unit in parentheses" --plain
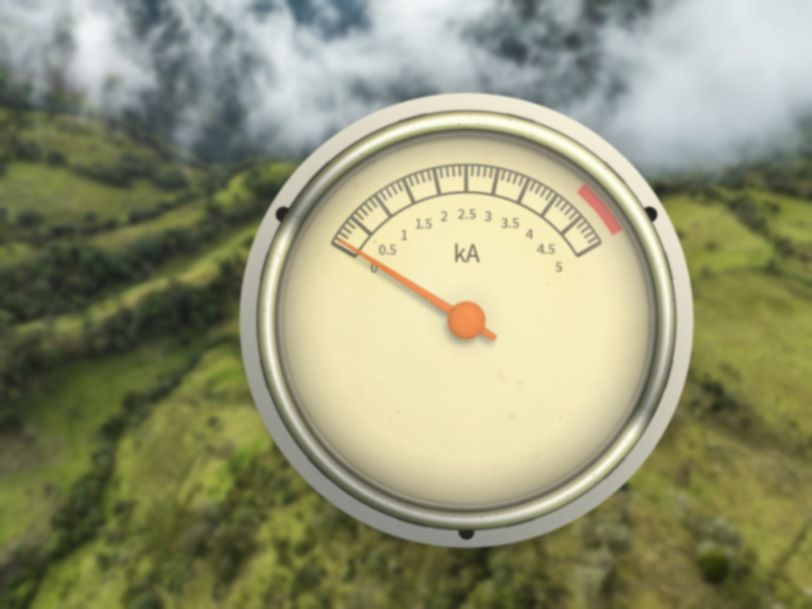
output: 0.1 (kA)
